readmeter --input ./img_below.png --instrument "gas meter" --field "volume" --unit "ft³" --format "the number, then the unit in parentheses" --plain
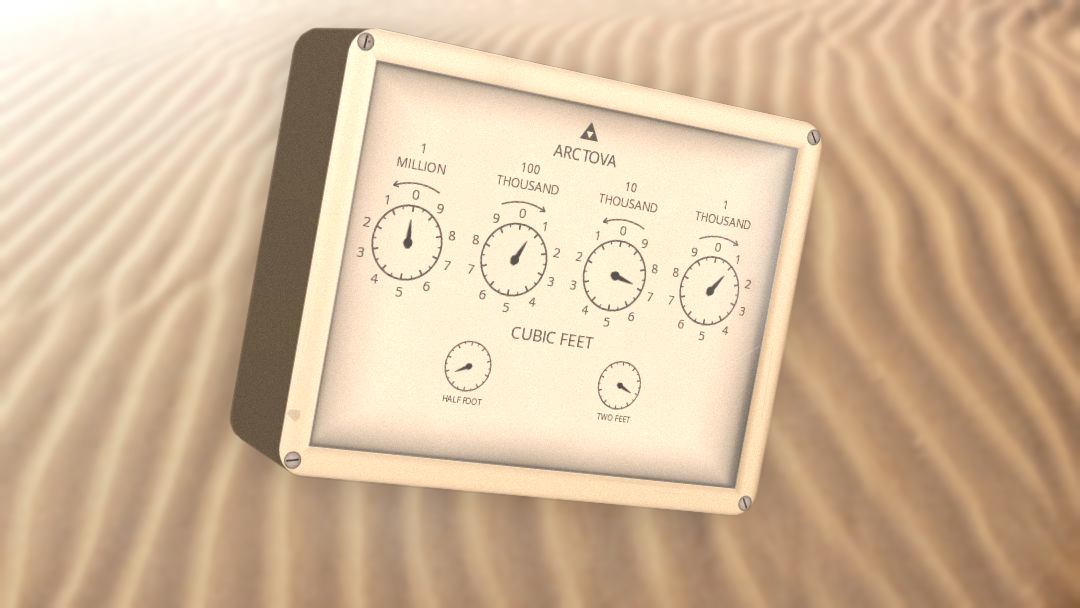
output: 7100 (ft³)
